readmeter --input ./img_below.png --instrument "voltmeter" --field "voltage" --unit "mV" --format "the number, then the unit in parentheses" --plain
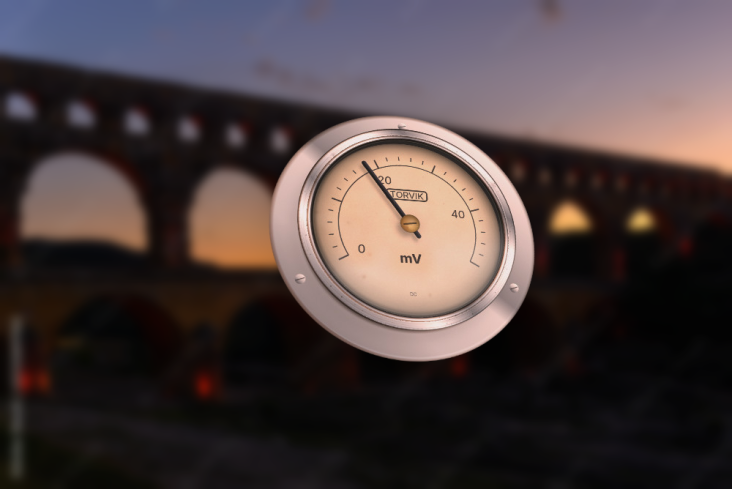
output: 18 (mV)
